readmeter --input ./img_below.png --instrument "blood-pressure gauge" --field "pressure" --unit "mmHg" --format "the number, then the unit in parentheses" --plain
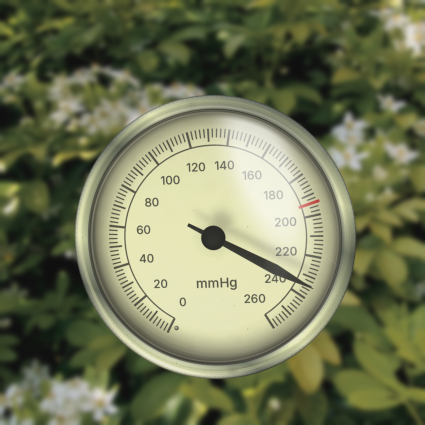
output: 234 (mmHg)
